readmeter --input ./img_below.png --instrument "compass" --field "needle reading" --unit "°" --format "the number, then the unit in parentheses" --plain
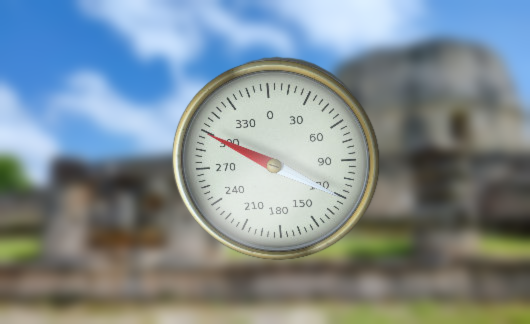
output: 300 (°)
